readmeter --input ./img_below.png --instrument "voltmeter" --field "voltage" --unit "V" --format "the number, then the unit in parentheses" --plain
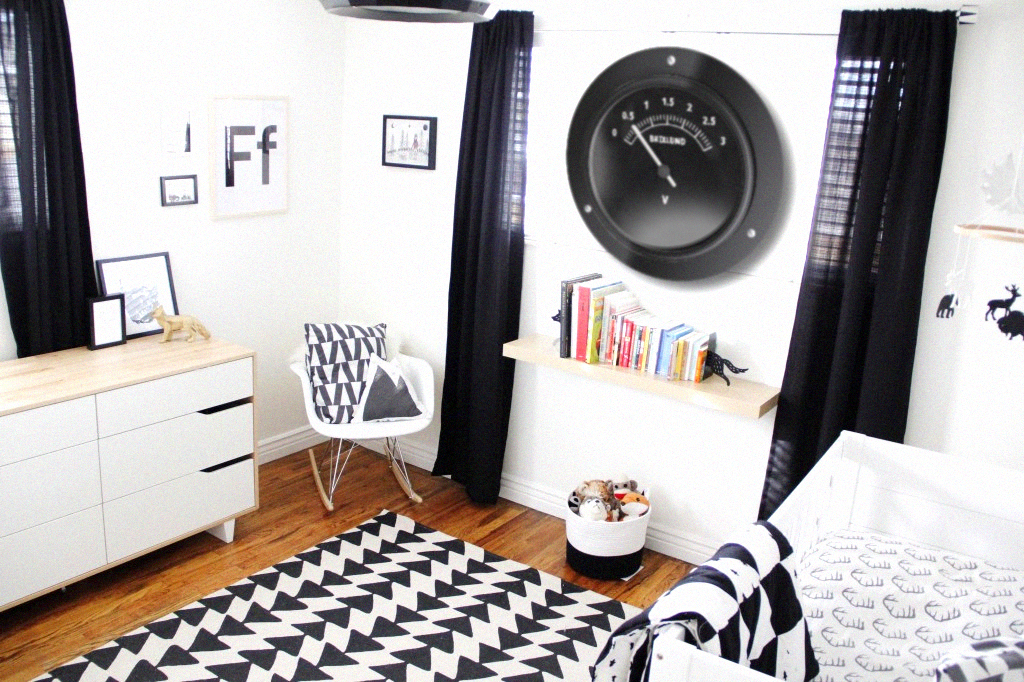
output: 0.5 (V)
